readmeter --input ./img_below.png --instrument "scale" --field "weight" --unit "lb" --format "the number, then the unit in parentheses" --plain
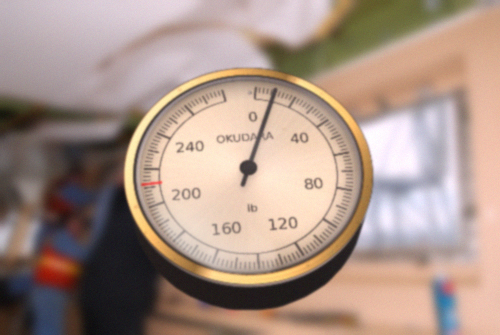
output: 10 (lb)
